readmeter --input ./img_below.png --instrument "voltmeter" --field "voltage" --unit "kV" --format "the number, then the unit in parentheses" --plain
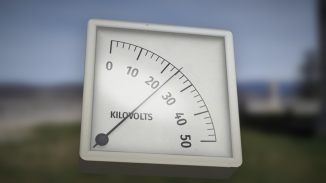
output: 24 (kV)
